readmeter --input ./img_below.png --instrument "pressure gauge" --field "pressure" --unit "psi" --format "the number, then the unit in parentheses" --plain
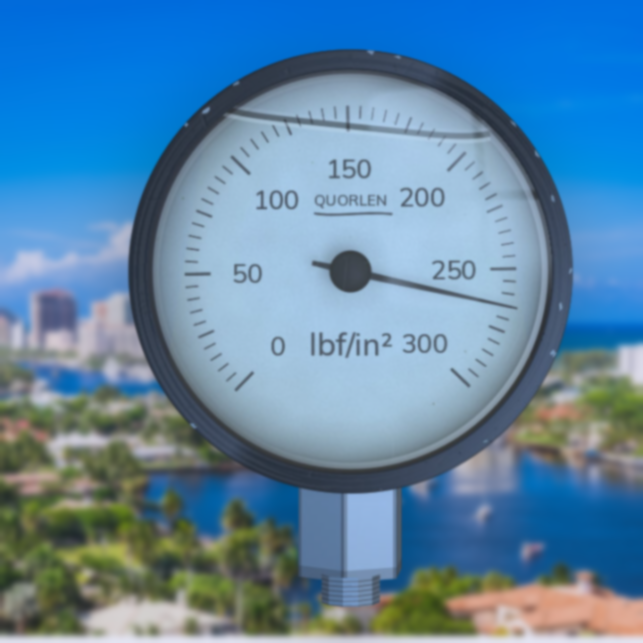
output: 265 (psi)
